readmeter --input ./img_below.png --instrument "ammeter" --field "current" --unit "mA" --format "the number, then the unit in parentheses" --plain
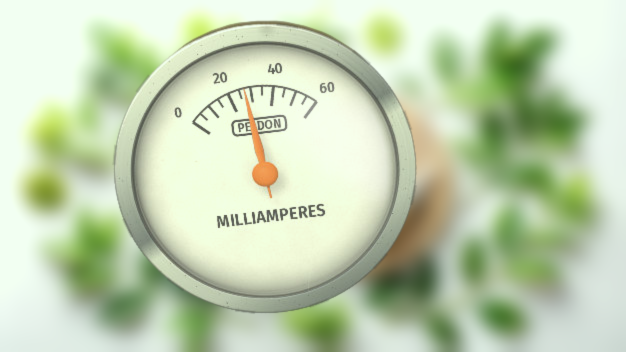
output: 27.5 (mA)
